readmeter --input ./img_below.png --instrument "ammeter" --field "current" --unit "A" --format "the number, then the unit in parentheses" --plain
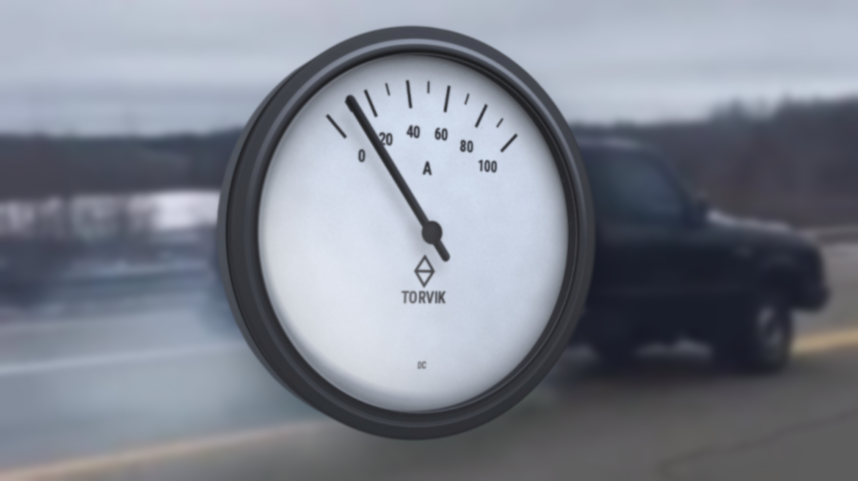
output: 10 (A)
